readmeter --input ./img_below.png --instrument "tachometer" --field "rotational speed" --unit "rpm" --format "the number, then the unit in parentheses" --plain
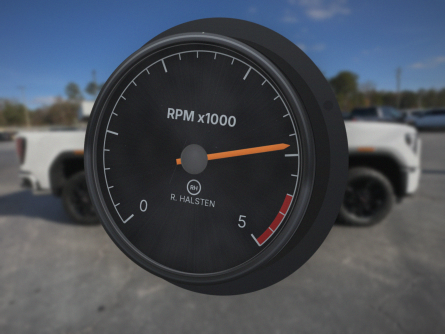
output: 3900 (rpm)
